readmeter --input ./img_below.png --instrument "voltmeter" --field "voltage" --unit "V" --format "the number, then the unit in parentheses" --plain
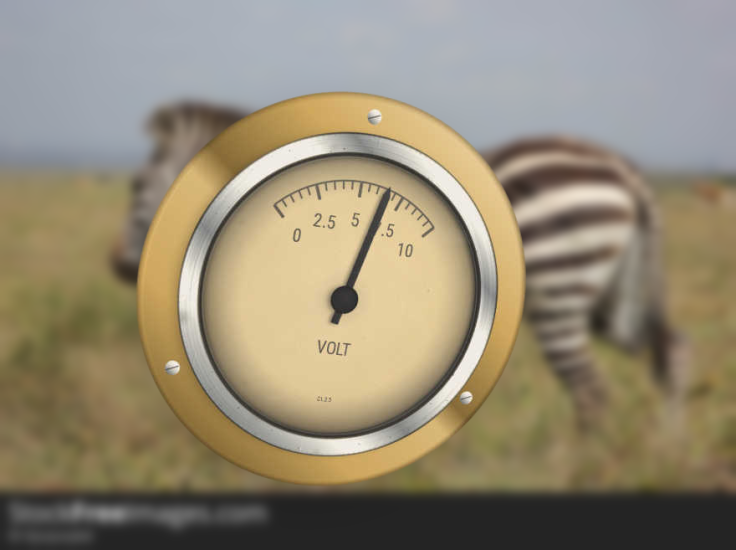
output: 6.5 (V)
